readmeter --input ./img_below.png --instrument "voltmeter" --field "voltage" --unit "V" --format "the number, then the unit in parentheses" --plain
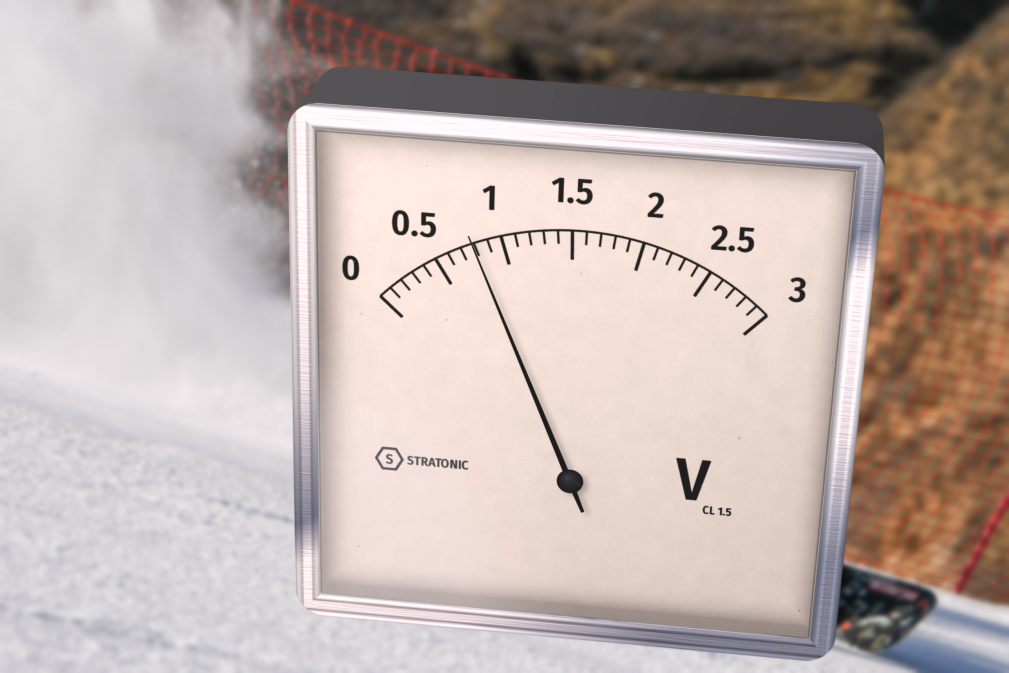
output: 0.8 (V)
